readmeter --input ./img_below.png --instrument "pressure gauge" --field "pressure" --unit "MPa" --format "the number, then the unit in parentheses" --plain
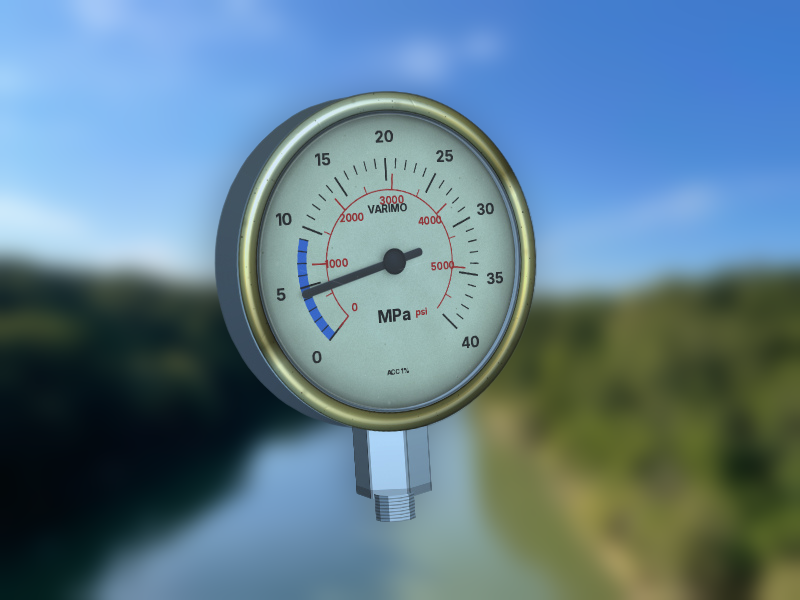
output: 4.5 (MPa)
